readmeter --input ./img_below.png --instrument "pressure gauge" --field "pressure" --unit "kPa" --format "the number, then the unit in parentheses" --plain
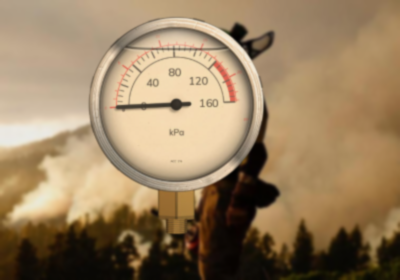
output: 0 (kPa)
